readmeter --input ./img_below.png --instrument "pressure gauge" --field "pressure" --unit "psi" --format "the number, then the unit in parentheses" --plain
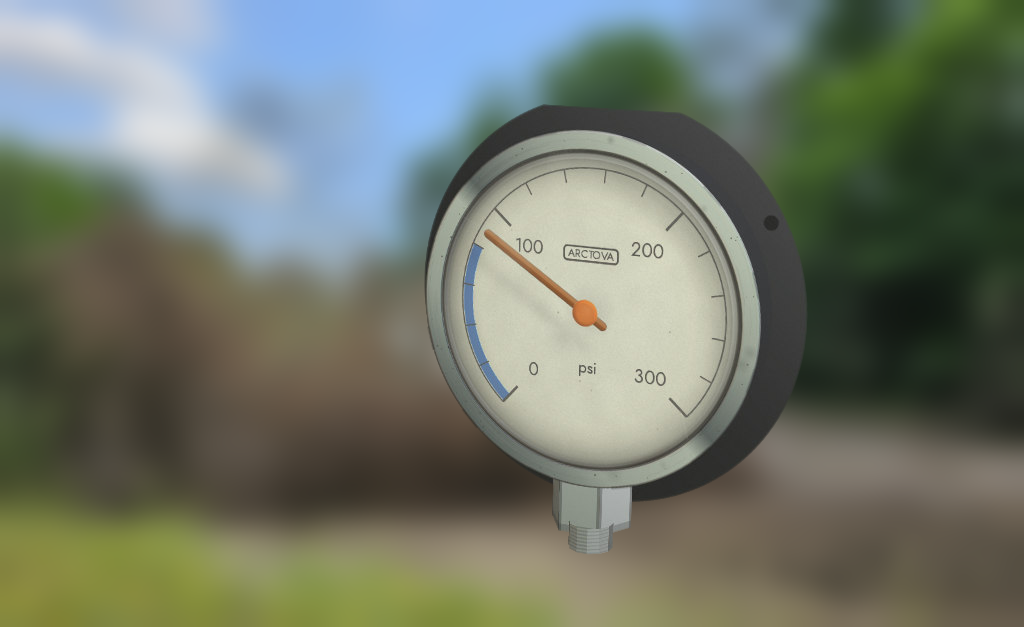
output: 90 (psi)
